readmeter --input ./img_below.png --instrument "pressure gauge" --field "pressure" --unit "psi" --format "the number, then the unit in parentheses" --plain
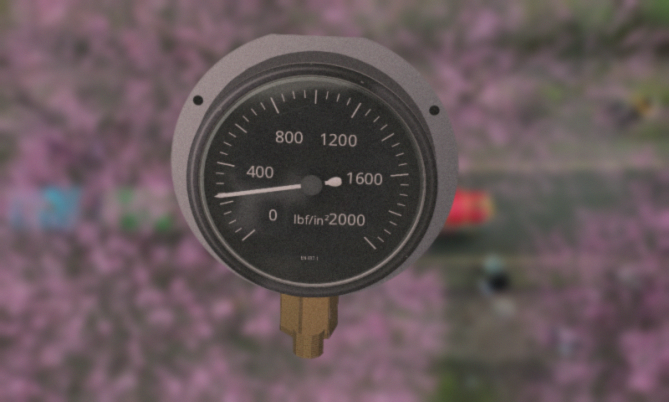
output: 250 (psi)
